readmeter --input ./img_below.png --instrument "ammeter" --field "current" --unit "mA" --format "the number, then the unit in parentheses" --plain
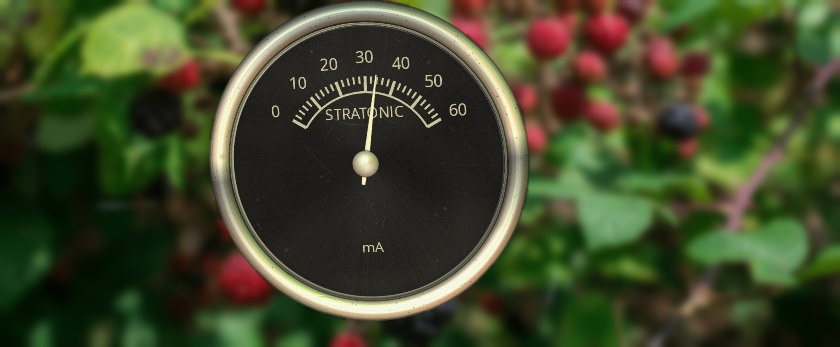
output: 34 (mA)
